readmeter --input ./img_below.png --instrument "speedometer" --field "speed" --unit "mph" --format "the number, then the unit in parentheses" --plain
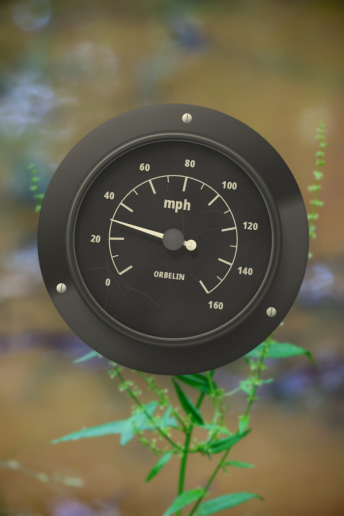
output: 30 (mph)
